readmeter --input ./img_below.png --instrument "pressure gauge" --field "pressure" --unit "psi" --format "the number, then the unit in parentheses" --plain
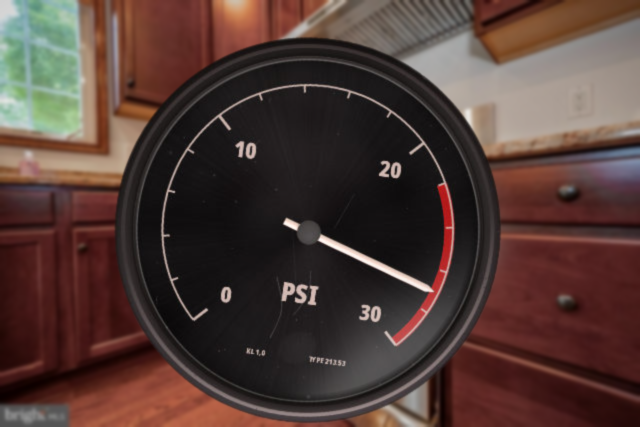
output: 27 (psi)
